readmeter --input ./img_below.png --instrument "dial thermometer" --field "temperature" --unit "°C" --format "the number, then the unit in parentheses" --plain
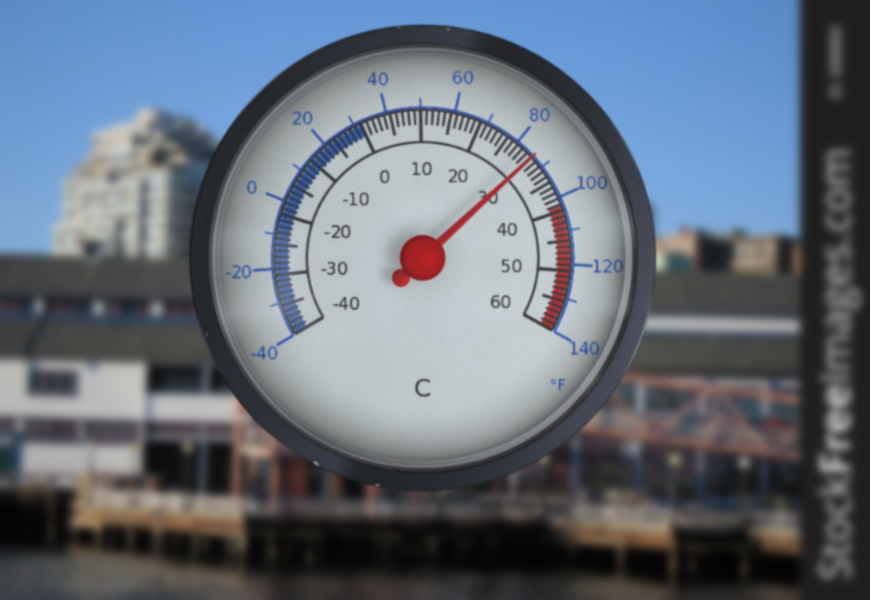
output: 30 (°C)
